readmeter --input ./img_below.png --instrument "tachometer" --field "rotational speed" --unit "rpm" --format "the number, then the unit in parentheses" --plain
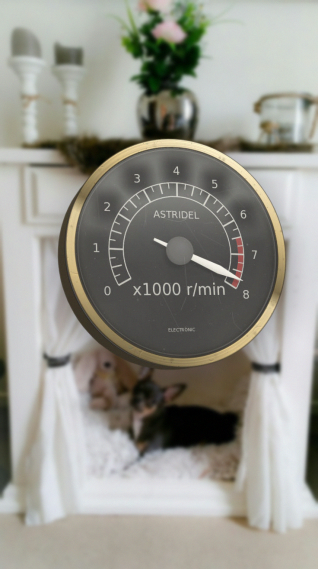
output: 7750 (rpm)
